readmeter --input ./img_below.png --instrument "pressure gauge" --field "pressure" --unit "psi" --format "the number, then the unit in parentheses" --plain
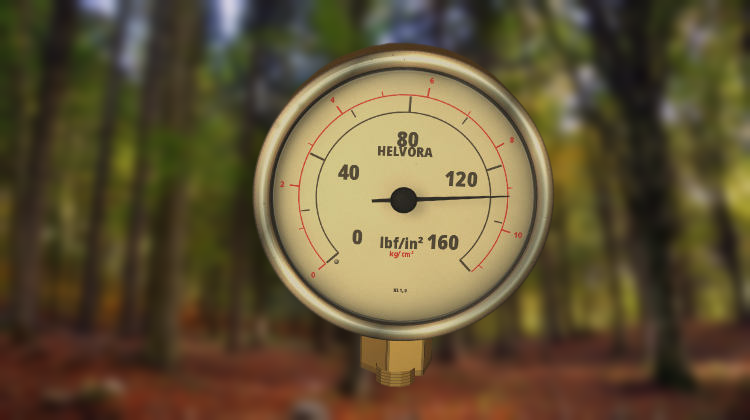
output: 130 (psi)
